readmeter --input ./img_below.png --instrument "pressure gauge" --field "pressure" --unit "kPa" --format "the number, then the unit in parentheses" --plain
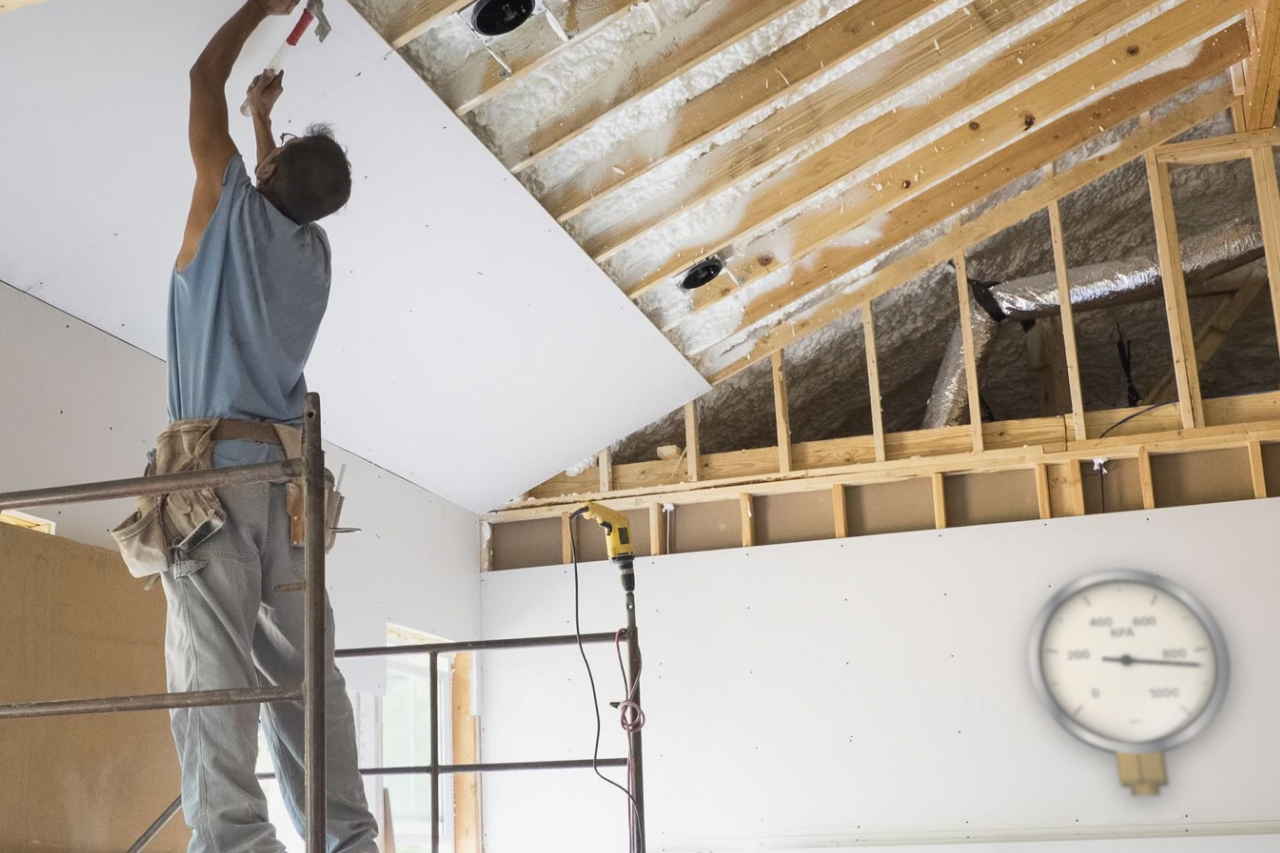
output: 850 (kPa)
